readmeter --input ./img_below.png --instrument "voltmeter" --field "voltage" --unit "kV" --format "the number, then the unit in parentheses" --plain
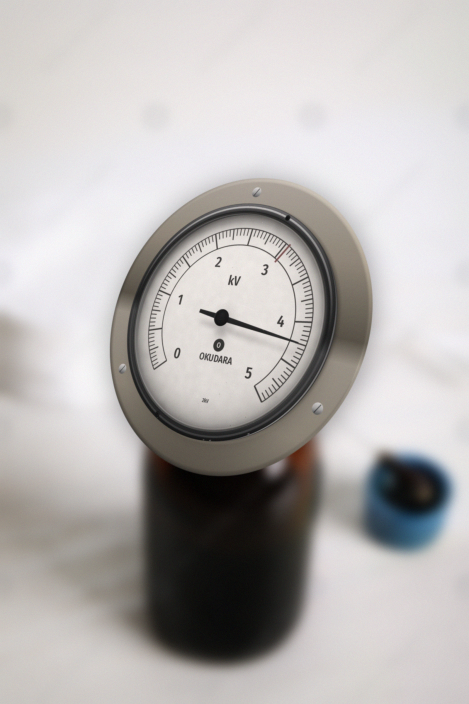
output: 4.25 (kV)
